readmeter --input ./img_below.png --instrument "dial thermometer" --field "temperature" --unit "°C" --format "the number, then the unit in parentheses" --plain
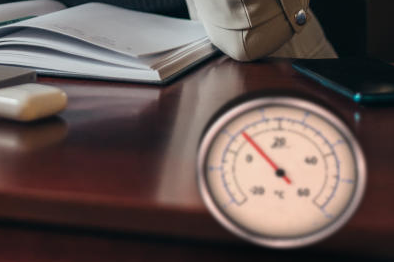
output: 8 (°C)
